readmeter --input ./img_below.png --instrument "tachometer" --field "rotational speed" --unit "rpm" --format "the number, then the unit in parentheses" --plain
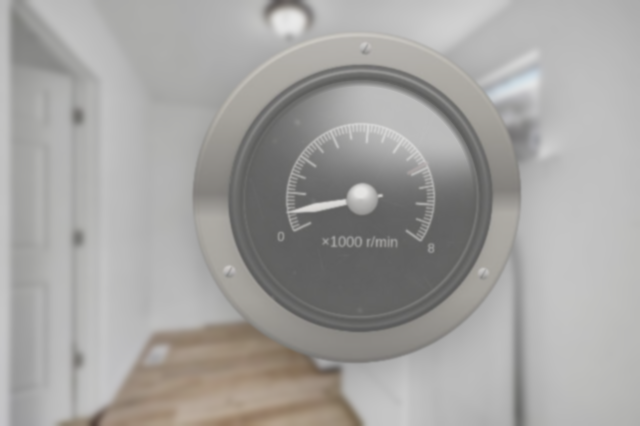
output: 500 (rpm)
